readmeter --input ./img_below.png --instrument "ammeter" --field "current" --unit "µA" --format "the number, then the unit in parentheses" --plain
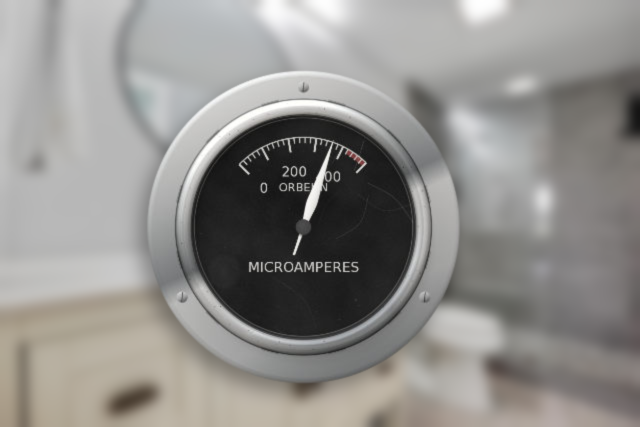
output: 360 (µA)
